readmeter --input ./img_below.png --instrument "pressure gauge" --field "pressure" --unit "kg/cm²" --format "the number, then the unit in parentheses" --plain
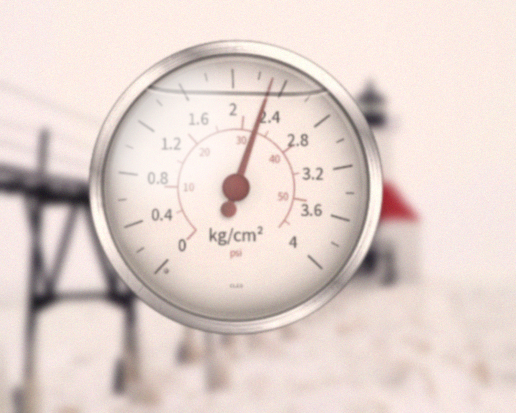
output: 2.3 (kg/cm²)
